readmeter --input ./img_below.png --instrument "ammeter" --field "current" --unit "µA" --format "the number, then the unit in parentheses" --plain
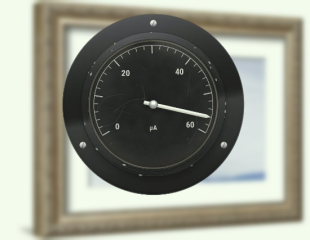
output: 56 (µA)
